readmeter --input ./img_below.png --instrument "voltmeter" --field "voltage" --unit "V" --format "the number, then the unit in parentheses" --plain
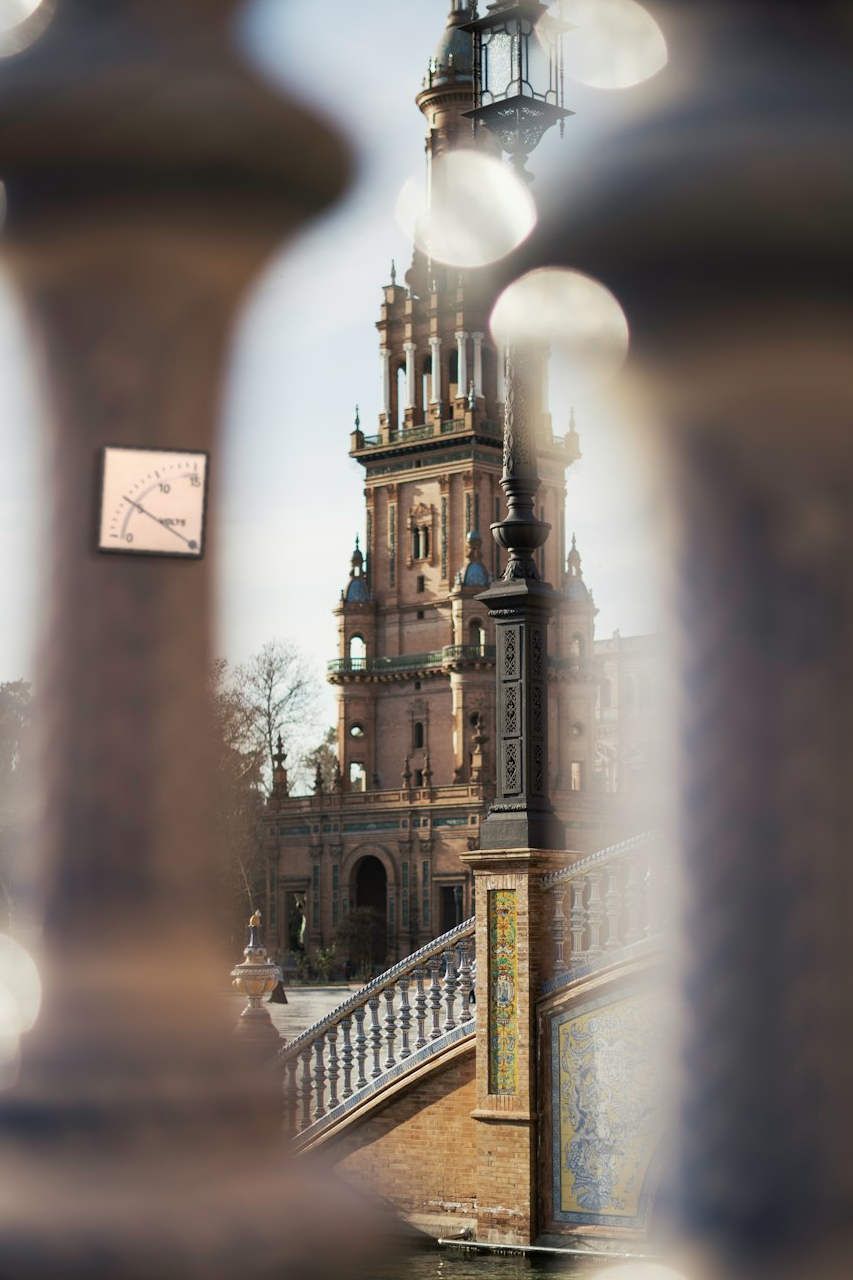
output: 5 (V)
